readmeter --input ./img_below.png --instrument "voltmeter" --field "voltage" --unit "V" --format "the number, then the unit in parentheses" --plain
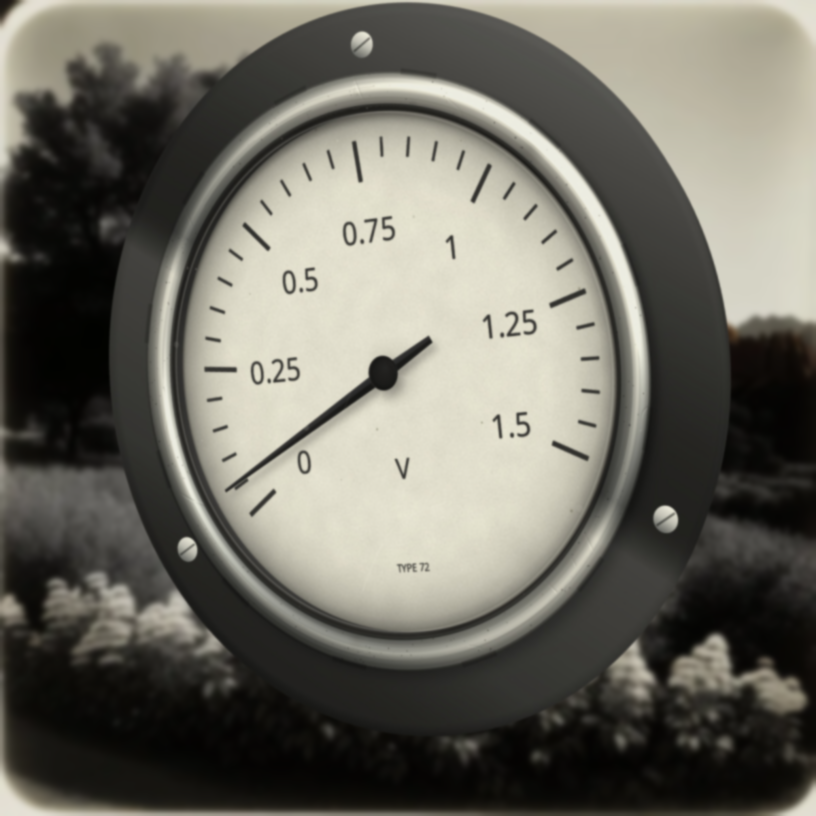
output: 0.05 (V)
